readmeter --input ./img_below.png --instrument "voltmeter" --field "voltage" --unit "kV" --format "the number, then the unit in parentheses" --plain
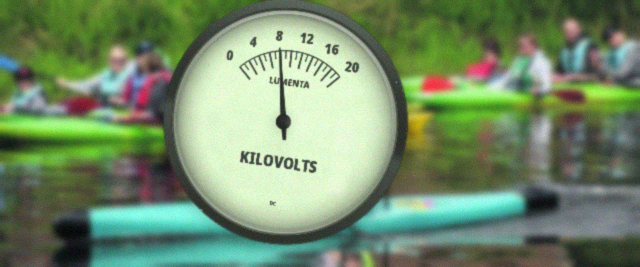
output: 8 (kV)
